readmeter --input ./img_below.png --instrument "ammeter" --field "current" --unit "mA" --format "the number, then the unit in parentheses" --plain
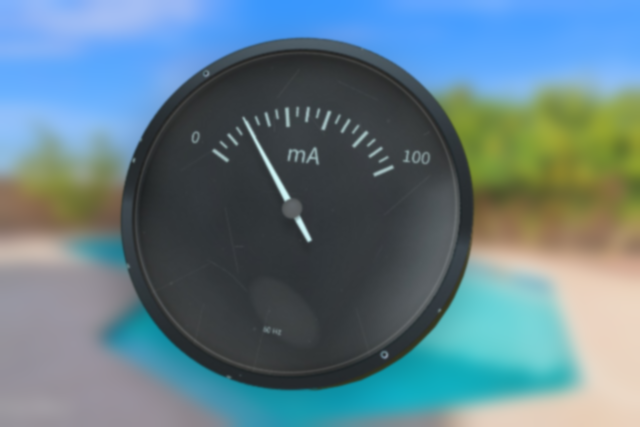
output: 20 (mA)
